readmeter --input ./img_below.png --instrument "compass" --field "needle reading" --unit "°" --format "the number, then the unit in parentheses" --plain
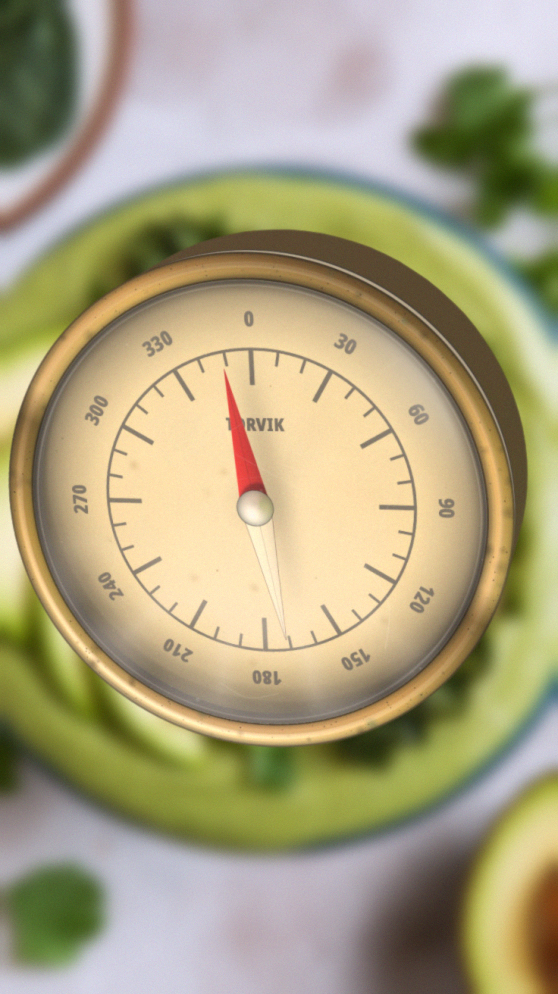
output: 350 (°)
